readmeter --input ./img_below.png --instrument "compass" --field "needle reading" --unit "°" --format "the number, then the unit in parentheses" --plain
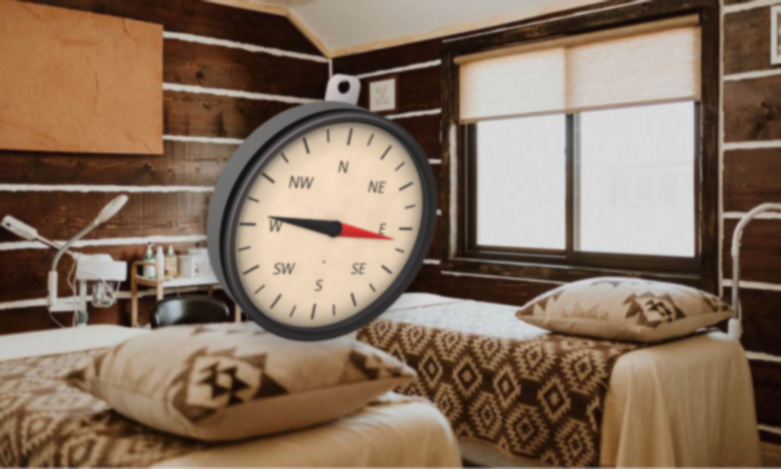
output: 97.5 (°)
